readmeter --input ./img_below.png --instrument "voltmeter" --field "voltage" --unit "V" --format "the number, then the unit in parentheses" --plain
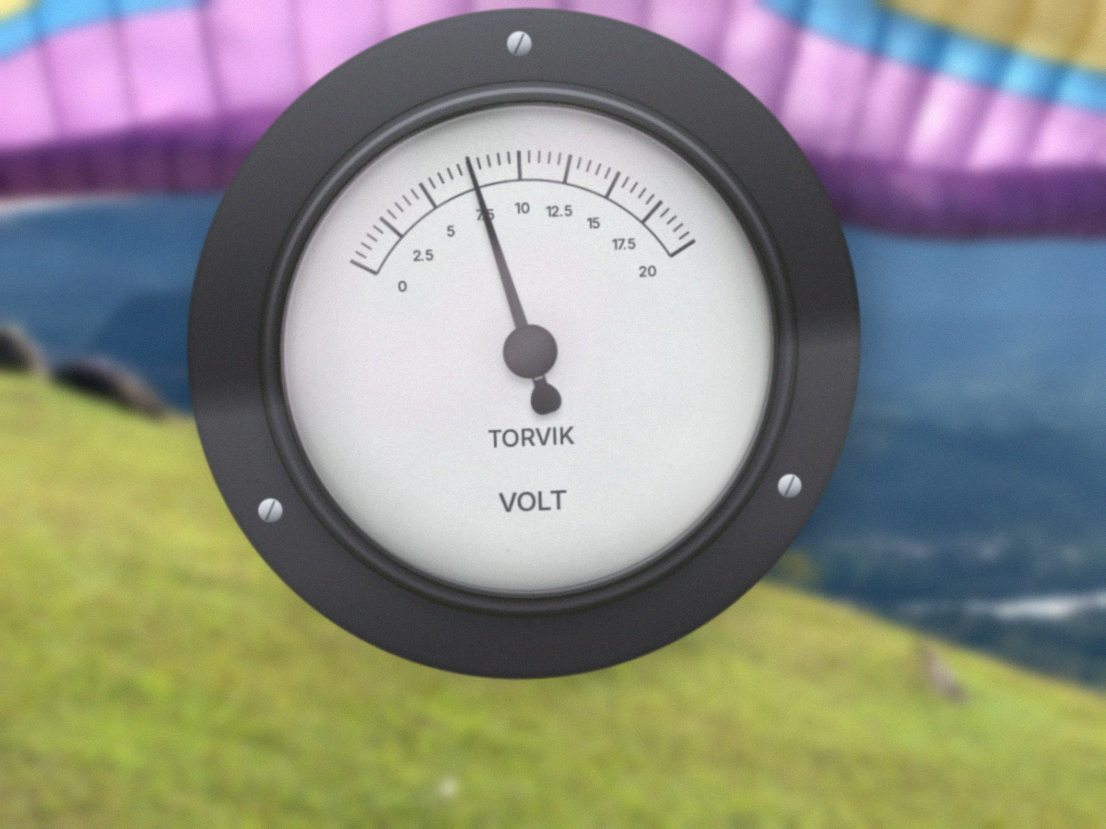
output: 7.5 (V)
